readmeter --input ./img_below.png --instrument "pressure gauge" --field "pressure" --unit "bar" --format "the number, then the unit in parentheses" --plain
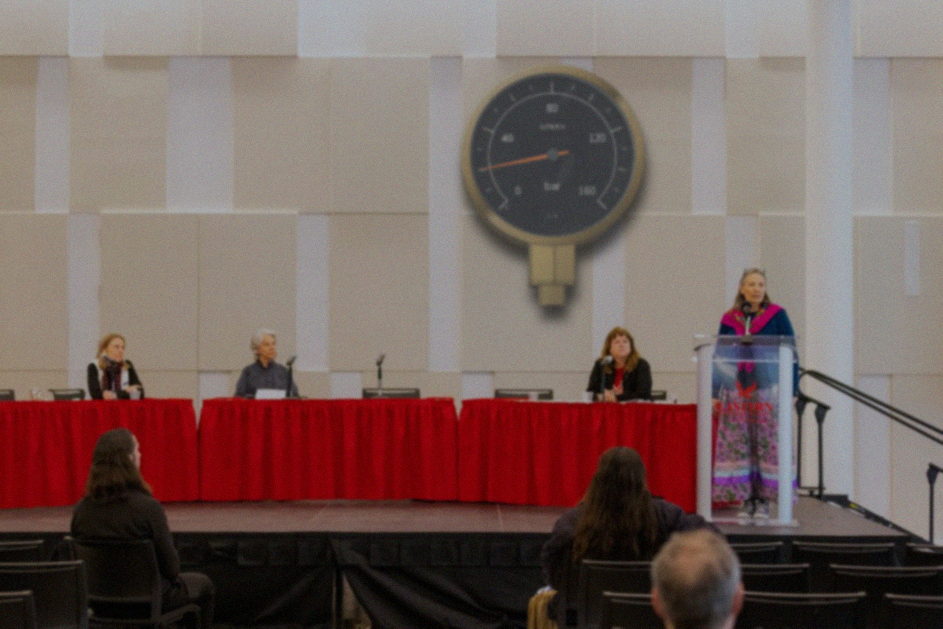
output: 20 (bar)
